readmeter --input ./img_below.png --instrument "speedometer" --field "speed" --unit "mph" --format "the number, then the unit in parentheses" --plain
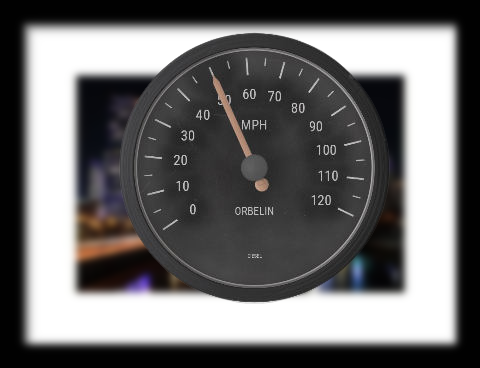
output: 50 (mph)
